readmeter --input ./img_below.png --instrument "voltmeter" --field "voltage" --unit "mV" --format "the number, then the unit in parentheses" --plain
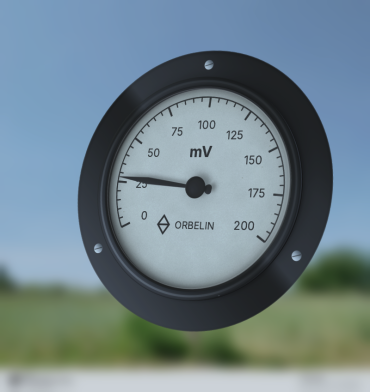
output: 27.5 (mV)
